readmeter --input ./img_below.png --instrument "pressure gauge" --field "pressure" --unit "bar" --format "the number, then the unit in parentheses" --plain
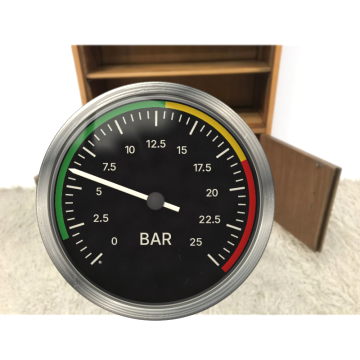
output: 6 (bar)
